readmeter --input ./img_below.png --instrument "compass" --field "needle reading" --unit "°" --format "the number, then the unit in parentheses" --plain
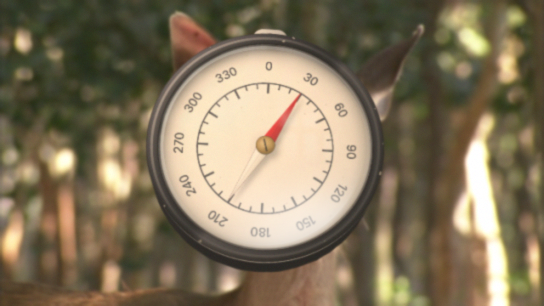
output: 30 (°)
